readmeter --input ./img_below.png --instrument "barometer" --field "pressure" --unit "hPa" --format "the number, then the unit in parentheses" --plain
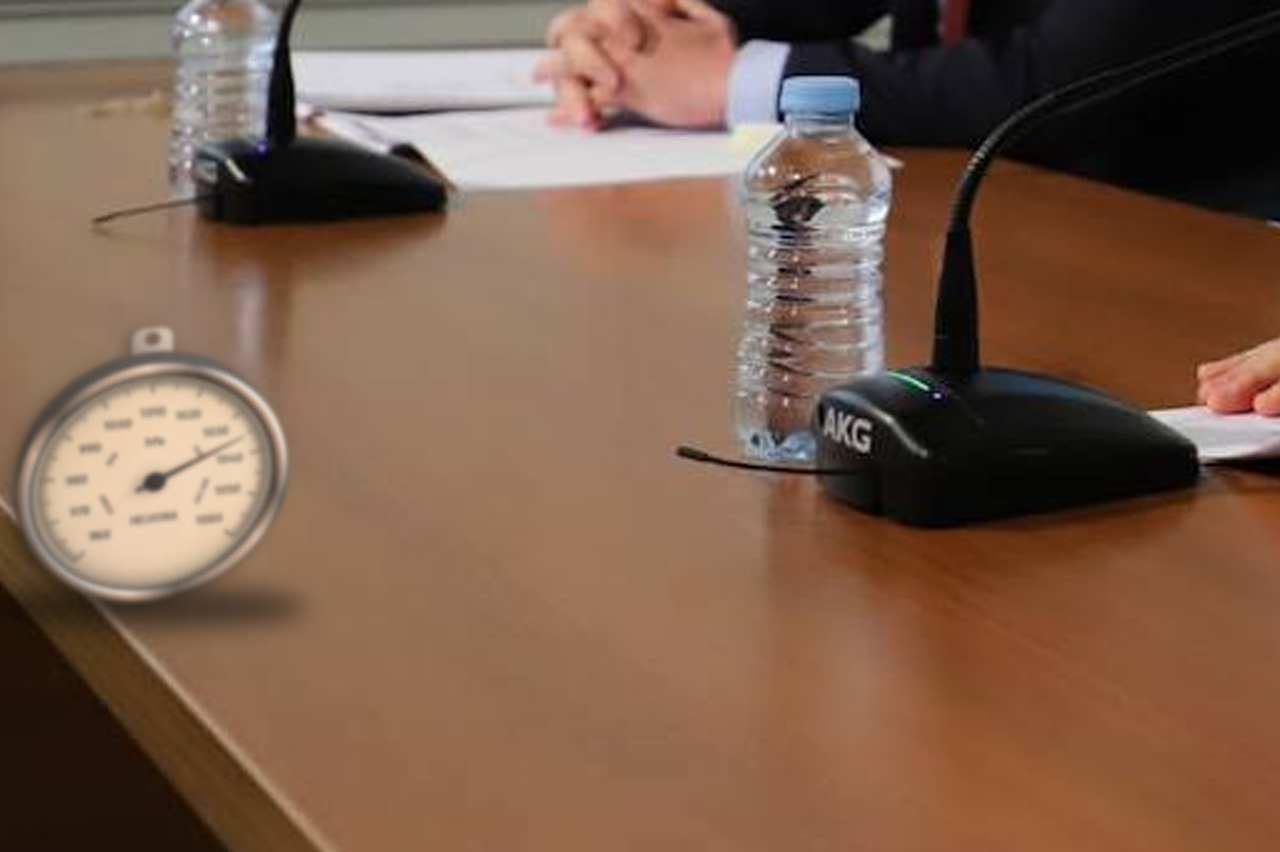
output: 1035 (hPa)
